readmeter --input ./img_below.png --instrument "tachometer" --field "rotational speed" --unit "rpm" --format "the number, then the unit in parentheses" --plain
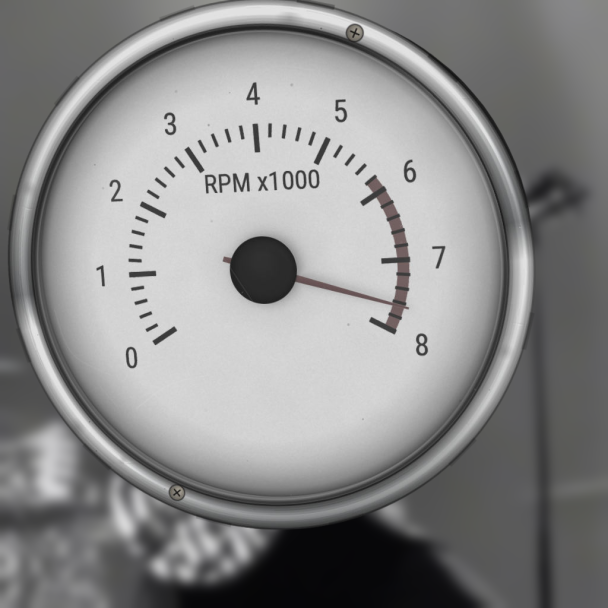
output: 7600 (rpm)
